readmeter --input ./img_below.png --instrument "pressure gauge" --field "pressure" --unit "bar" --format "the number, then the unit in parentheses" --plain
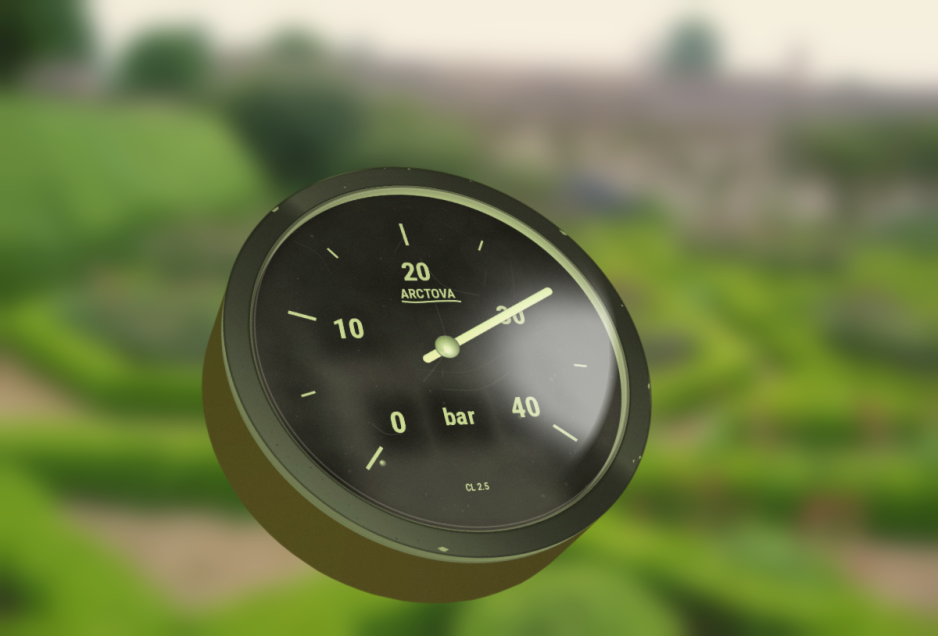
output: 30 (bar)
